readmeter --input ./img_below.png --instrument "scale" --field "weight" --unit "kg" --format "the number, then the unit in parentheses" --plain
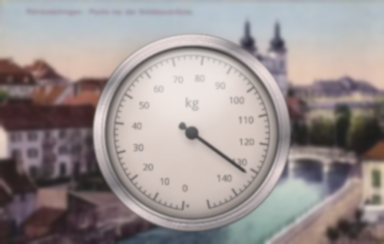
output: 132 (kg)
